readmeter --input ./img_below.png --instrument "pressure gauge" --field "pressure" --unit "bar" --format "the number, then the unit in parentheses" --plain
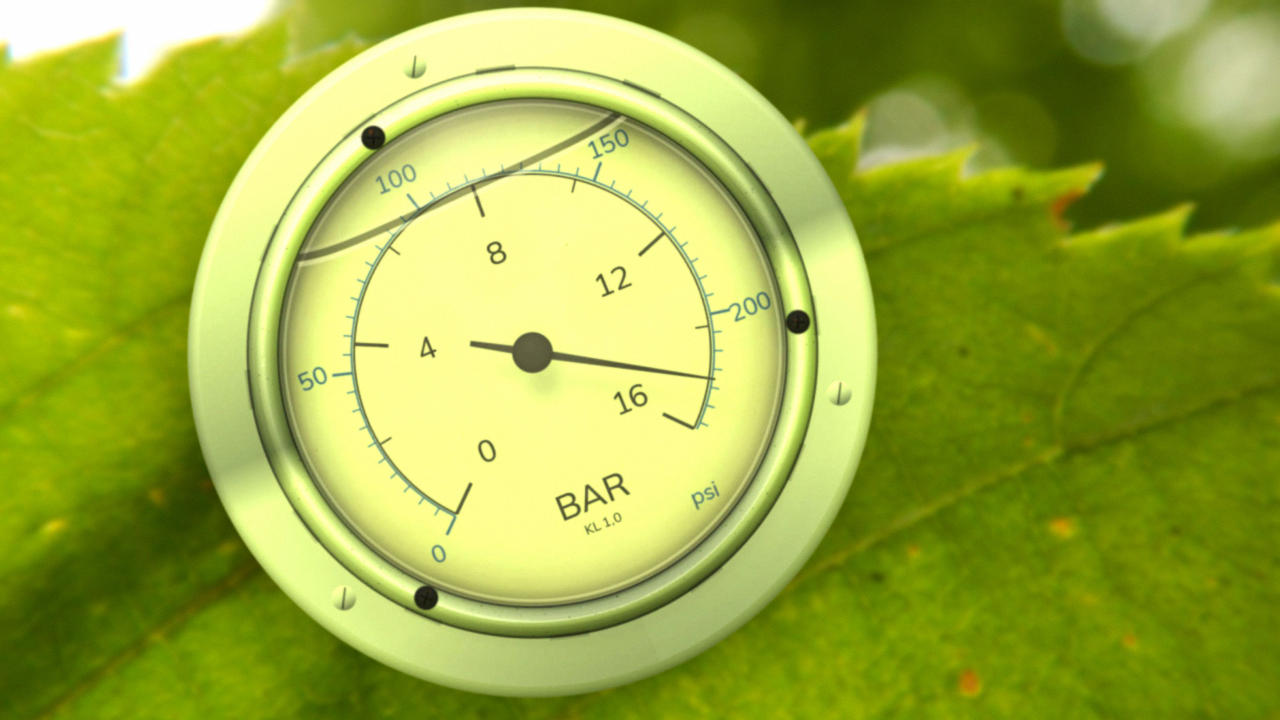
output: 15 (bar)
